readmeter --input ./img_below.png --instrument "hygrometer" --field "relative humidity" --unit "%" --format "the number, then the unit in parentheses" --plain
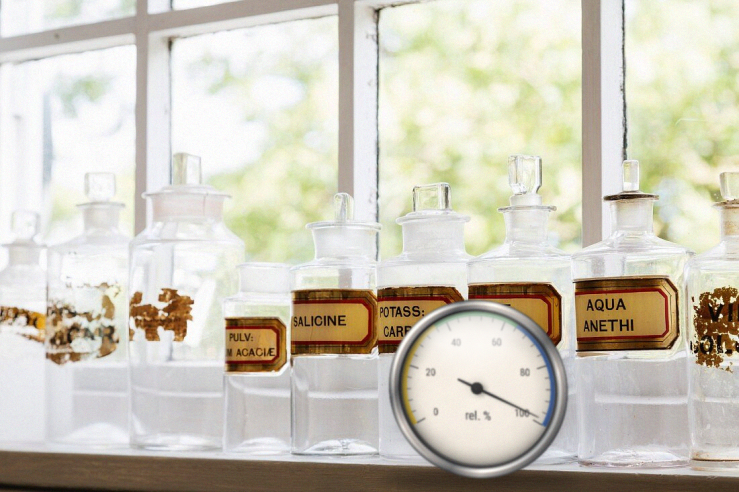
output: 98 (%)
